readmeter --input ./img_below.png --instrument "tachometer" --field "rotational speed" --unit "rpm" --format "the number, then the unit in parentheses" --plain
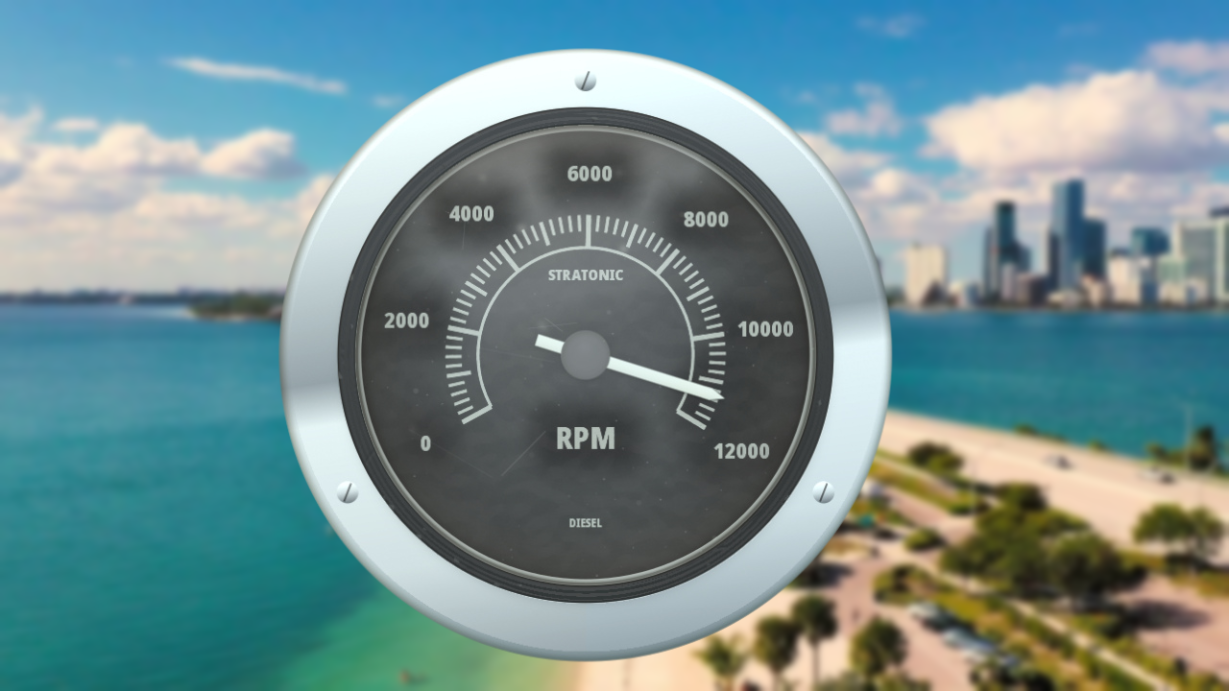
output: 11300 (rpm)
